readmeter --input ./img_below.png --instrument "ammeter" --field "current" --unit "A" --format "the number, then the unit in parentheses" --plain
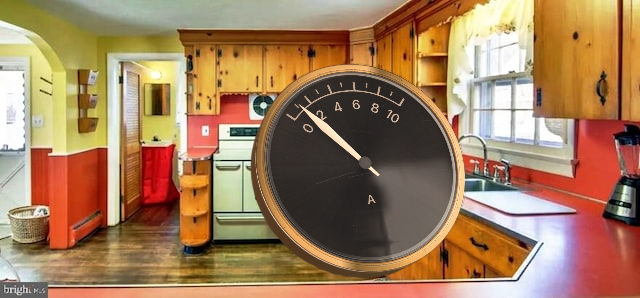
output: 1 (A)
